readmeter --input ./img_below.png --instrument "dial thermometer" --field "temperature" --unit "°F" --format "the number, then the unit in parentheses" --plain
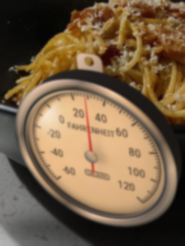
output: 30 (°F)
